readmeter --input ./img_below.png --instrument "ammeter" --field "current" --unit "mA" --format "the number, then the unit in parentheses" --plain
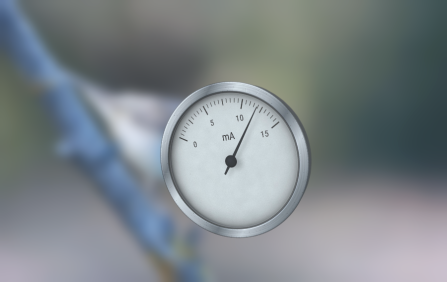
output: 12 (mA)
